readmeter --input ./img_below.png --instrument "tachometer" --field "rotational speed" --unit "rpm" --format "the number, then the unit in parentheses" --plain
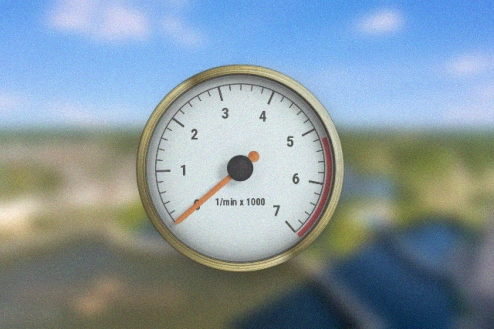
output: 0 (rpm)
